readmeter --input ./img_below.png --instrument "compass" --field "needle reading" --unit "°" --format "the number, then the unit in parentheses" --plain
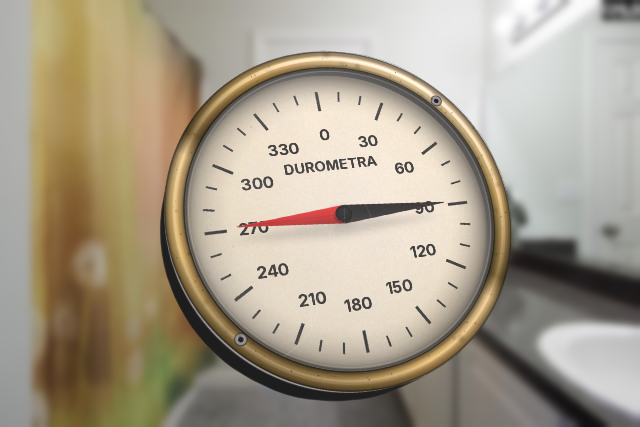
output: 270 (°)
